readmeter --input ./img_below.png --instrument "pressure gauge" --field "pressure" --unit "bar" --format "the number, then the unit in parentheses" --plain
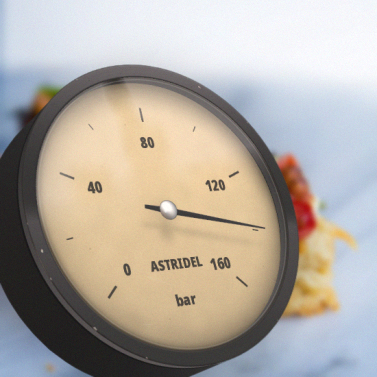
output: 140 (bar)
